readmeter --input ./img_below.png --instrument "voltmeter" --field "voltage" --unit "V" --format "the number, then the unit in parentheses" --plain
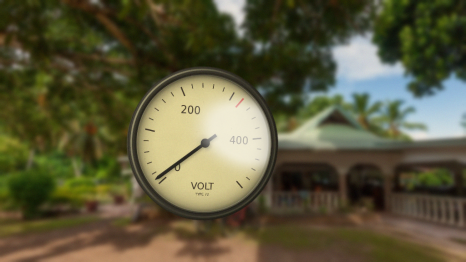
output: 10 (V)
